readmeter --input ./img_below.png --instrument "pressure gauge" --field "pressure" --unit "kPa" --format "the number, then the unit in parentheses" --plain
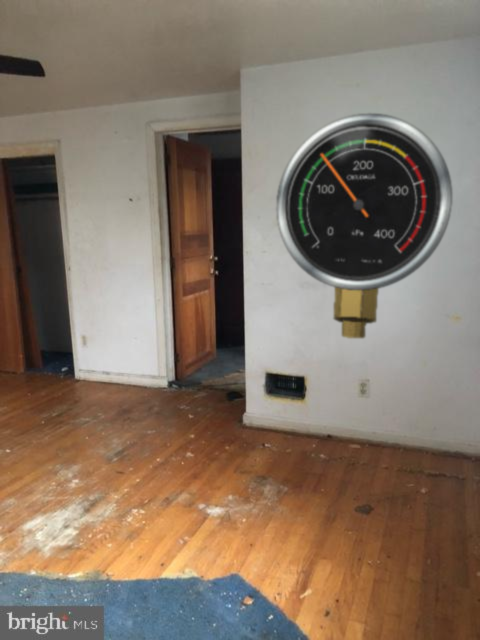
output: 140 (kPa)
